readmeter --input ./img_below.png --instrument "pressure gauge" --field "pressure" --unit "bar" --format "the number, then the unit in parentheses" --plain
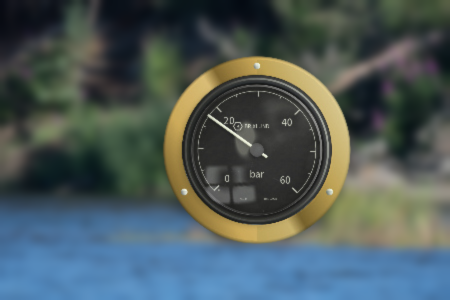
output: 17.5 (bar)
